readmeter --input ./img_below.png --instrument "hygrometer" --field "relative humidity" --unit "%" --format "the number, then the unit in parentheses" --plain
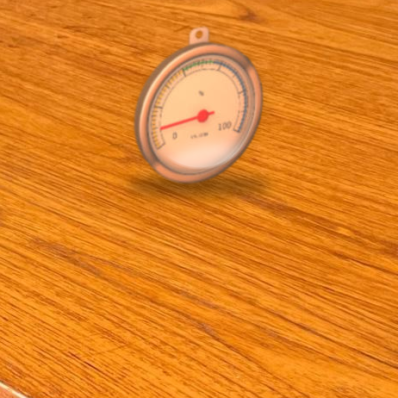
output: 10 (%)
